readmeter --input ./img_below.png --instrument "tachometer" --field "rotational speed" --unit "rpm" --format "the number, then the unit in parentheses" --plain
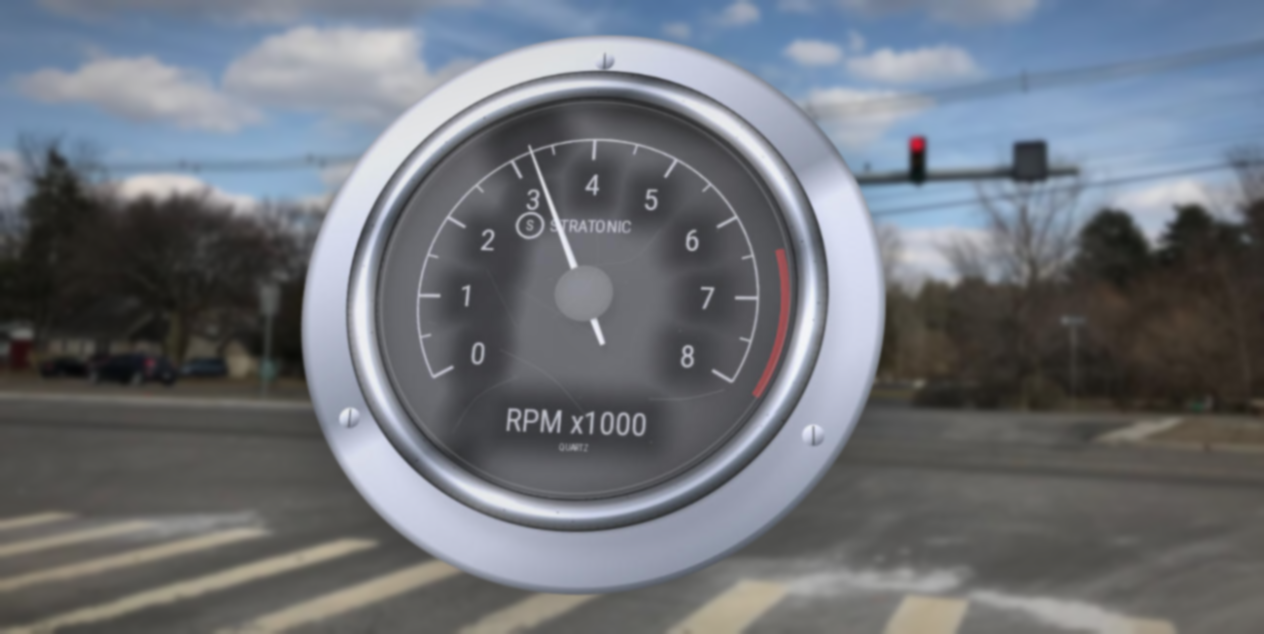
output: 3250 (rpm)
